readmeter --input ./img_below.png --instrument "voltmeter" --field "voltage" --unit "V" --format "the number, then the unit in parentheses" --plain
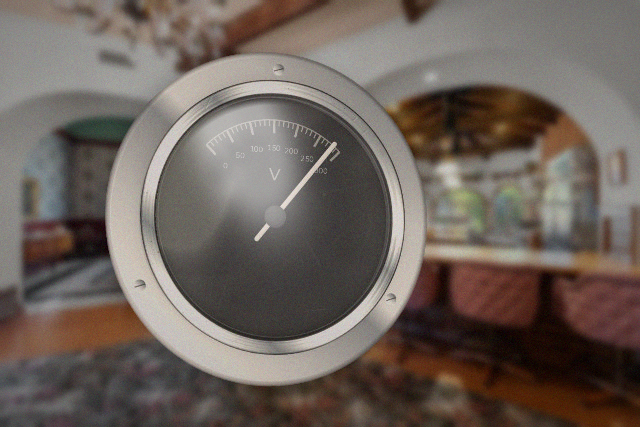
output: 280 (V)
